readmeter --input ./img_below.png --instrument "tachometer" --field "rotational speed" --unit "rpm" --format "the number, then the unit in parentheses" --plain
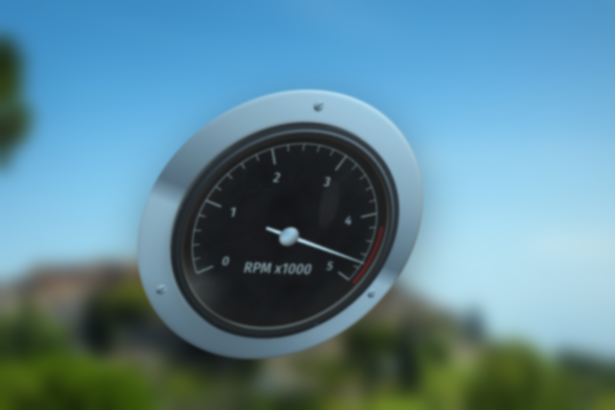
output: 4700 (rpm)
